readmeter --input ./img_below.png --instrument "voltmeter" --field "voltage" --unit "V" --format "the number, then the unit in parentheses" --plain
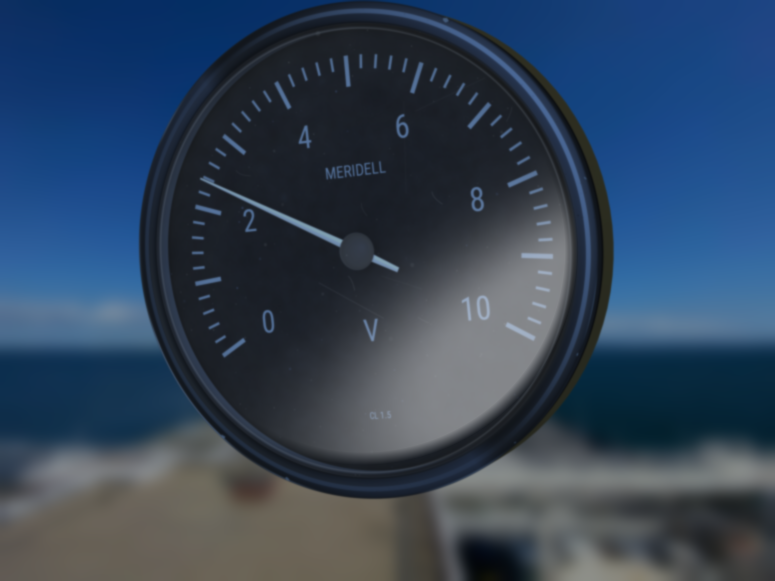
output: 2.4 (V)
